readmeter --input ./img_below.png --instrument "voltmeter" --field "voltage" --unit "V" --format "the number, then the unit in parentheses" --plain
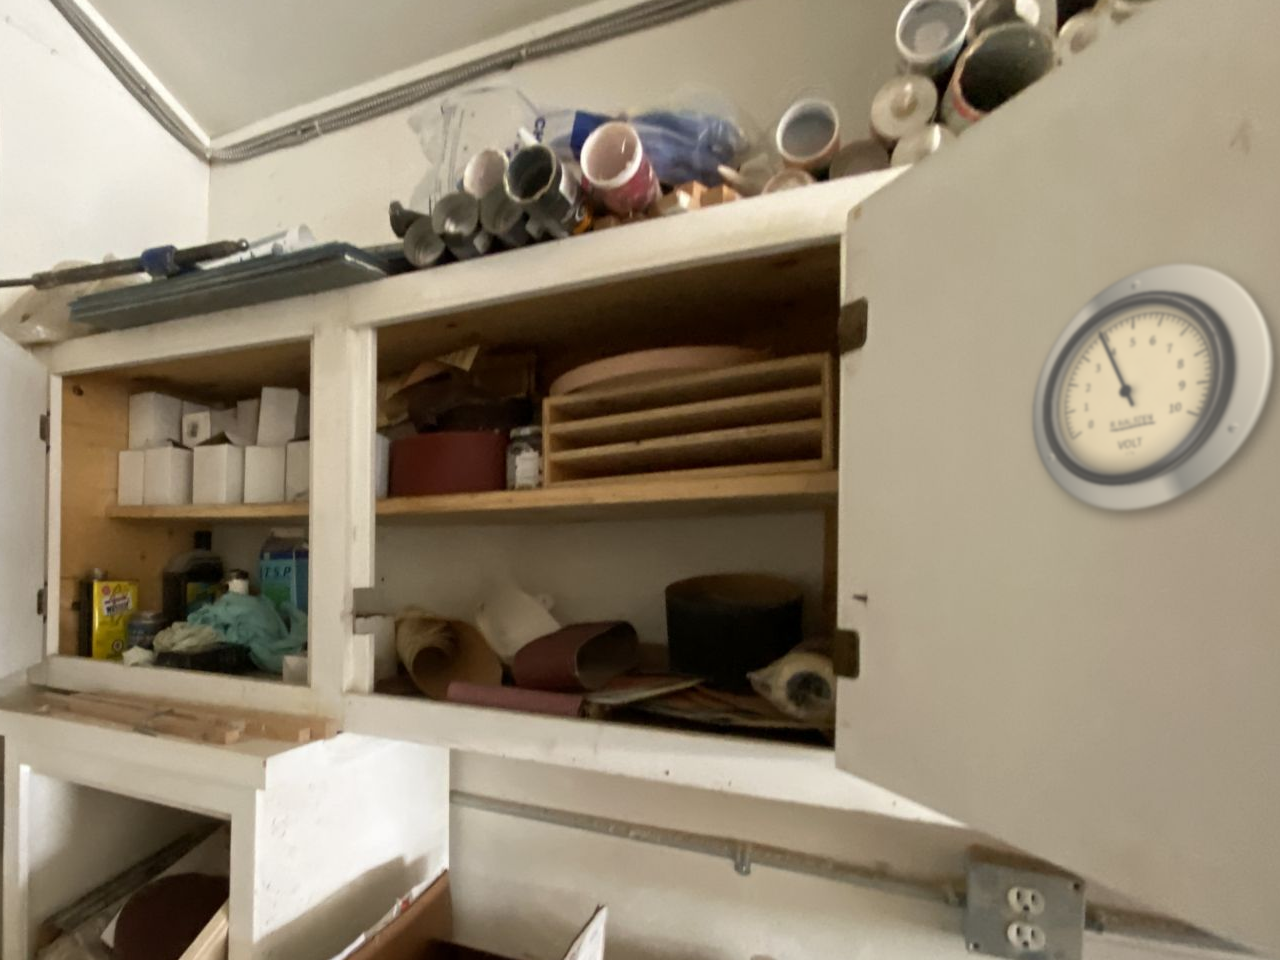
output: 4 (V)
